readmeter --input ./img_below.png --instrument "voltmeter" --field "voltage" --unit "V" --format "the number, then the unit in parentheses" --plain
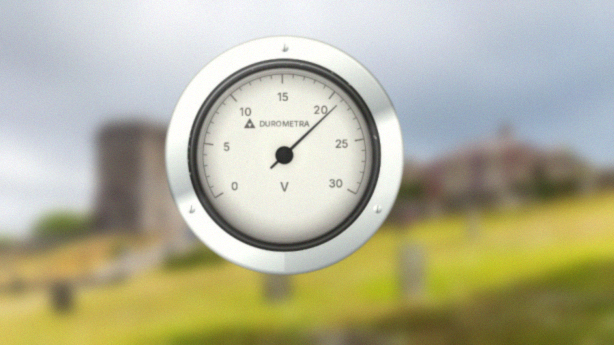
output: 21 (V)
